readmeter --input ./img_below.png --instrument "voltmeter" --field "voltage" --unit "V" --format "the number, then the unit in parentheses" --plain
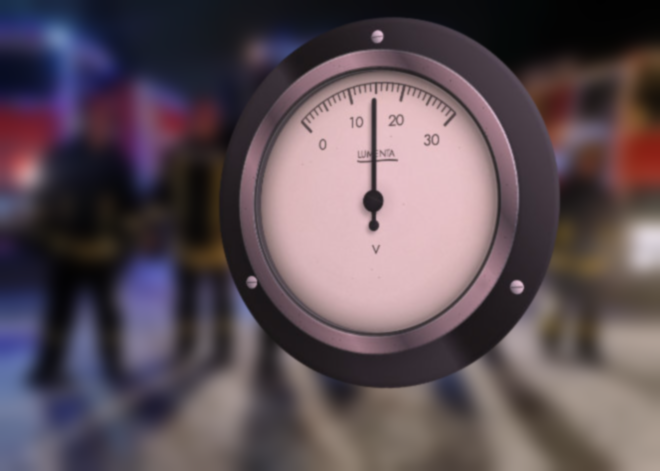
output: 15 (V)
